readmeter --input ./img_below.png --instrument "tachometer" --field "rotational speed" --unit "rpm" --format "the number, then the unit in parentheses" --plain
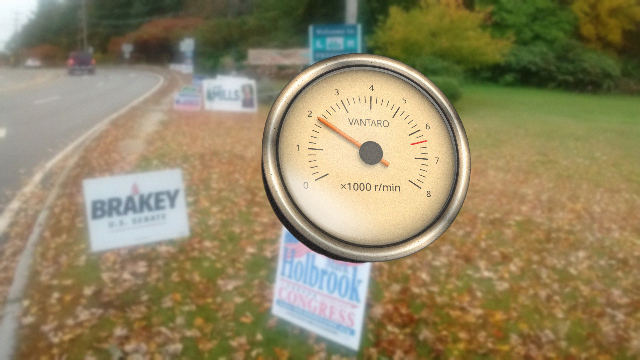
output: 2000 (rpm)
